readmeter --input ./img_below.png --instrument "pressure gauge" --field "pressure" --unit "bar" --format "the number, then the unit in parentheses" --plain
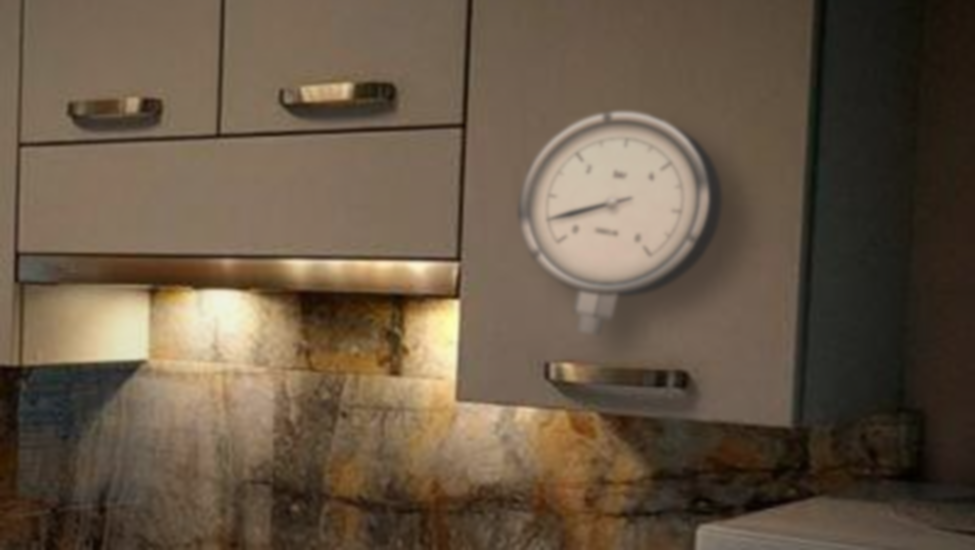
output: 0.5 (bar)
